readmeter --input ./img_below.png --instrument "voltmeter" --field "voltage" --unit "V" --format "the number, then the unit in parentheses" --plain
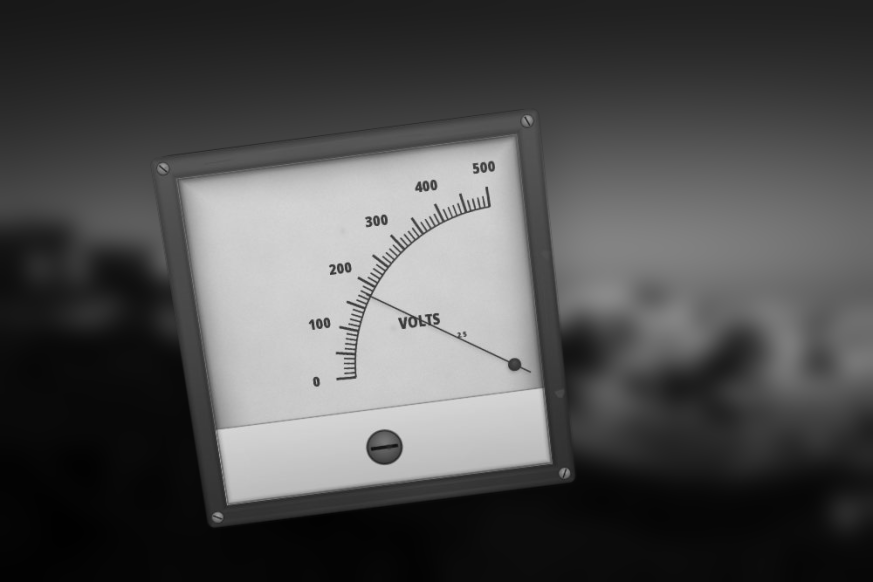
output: 180 (V)
